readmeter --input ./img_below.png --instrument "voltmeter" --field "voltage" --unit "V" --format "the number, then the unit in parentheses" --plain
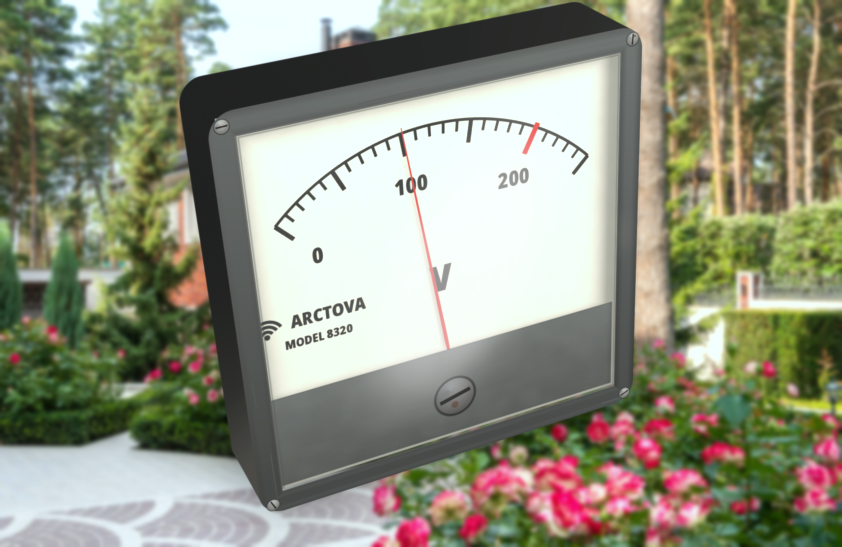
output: 100 (V)
